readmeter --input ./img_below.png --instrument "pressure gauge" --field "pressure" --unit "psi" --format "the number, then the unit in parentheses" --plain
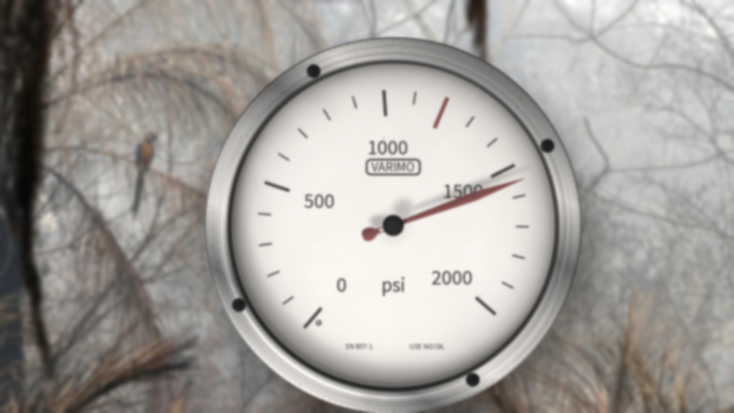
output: 1550 (psi)
